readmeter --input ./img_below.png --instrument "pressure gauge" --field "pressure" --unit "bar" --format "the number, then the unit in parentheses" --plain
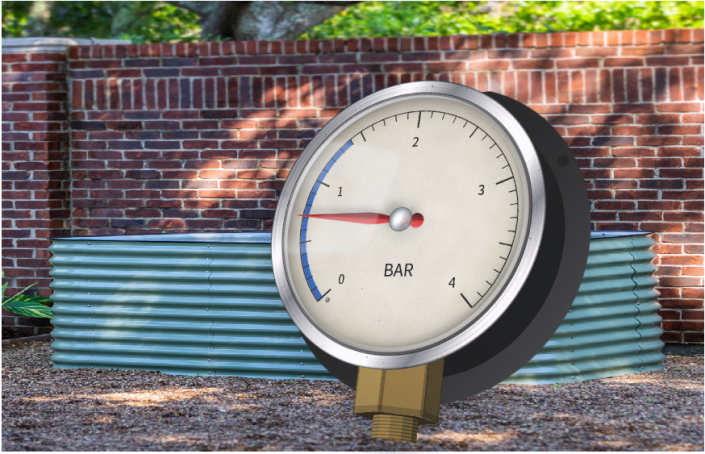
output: 0.7 (bar)
